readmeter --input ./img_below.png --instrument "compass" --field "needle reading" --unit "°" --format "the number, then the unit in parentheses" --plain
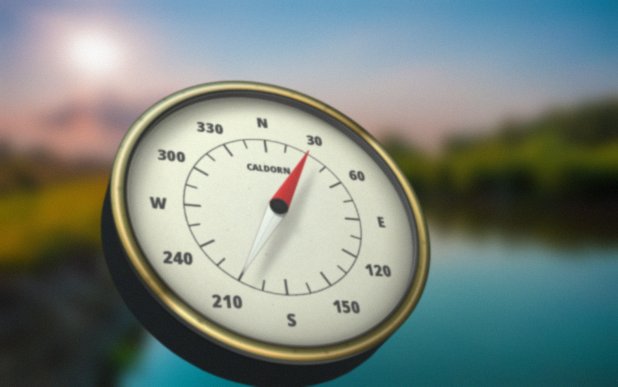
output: 30 (°)
